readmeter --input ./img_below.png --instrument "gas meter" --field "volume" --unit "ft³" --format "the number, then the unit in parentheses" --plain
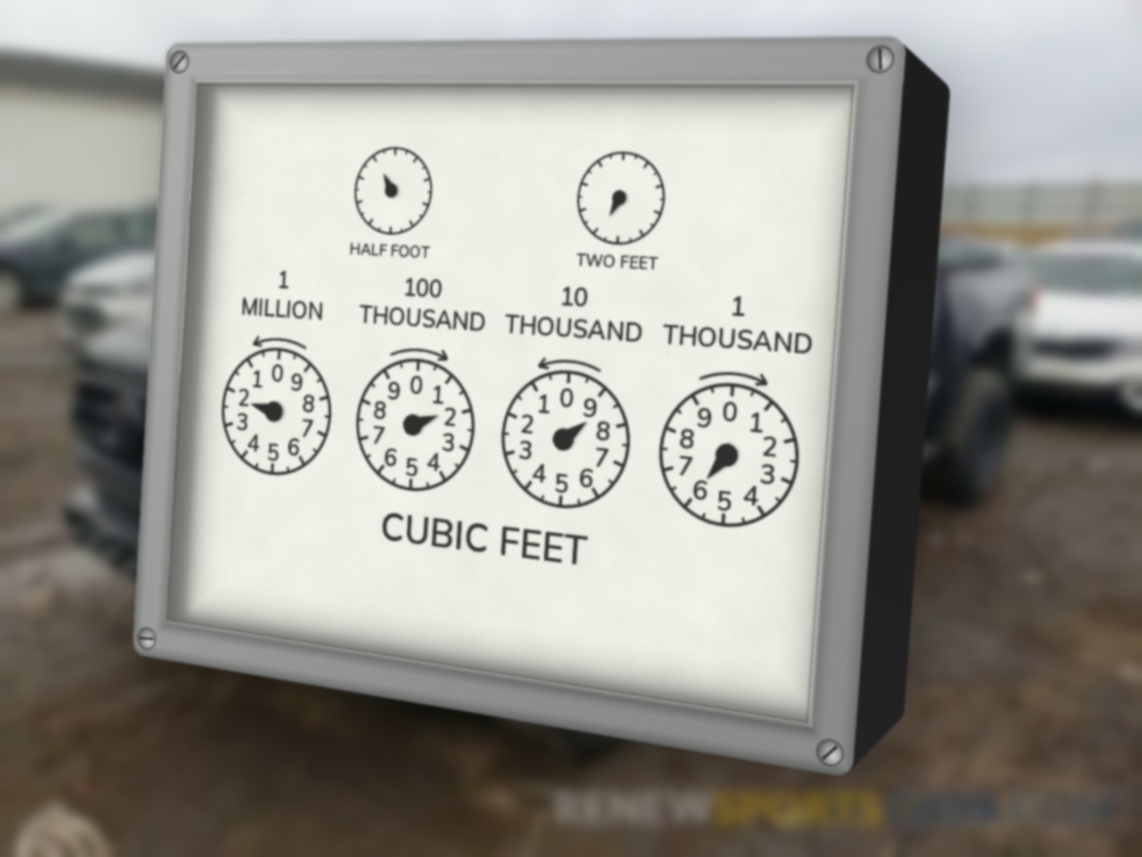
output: 218600 (ft³)
